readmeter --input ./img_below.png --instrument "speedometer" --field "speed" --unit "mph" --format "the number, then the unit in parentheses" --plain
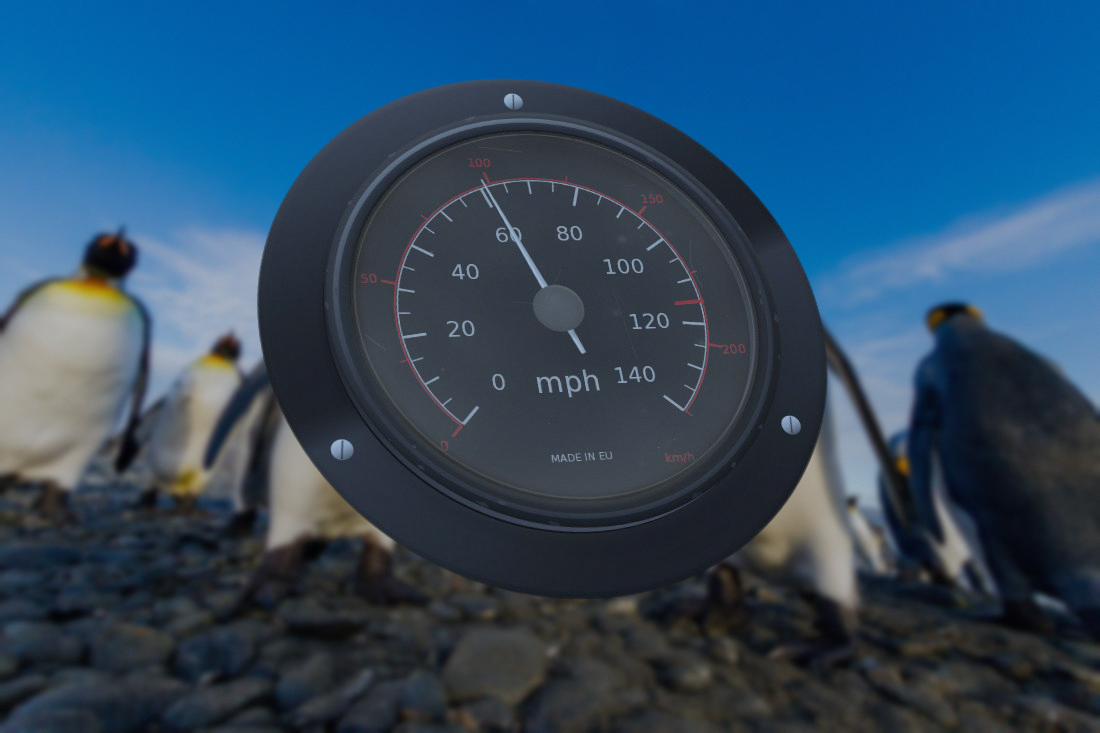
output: 60 (mph)
